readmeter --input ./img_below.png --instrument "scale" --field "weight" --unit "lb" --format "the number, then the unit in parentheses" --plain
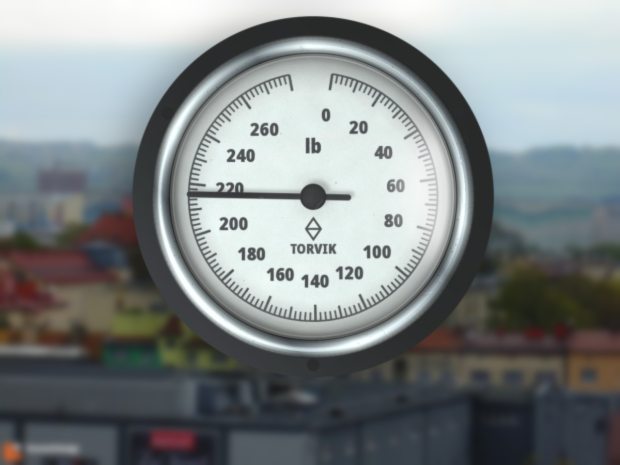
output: 216 (lb)
